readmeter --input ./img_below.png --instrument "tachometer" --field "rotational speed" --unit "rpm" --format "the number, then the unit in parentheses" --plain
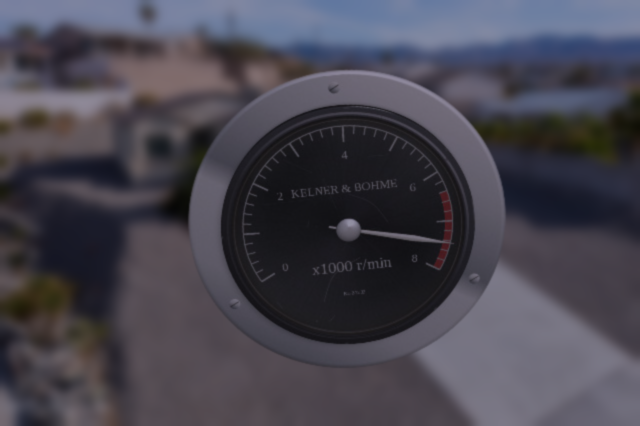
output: 7400 (rpm)
